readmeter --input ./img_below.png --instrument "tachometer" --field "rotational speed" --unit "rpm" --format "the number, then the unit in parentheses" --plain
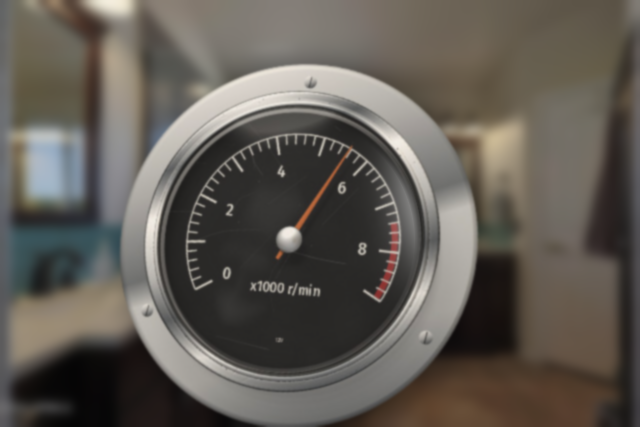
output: 5600 (rpm)
